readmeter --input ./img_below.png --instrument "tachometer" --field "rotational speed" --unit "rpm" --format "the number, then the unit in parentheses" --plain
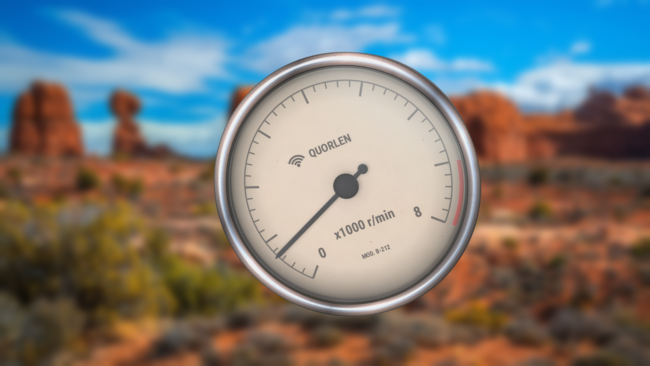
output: 700 (rpm)
